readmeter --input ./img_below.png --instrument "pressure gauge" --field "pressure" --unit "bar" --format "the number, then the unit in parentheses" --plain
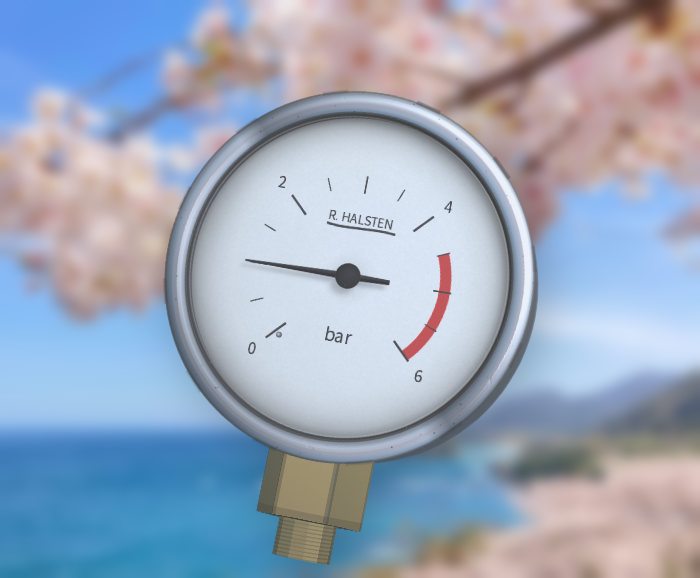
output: 1 (bar)
